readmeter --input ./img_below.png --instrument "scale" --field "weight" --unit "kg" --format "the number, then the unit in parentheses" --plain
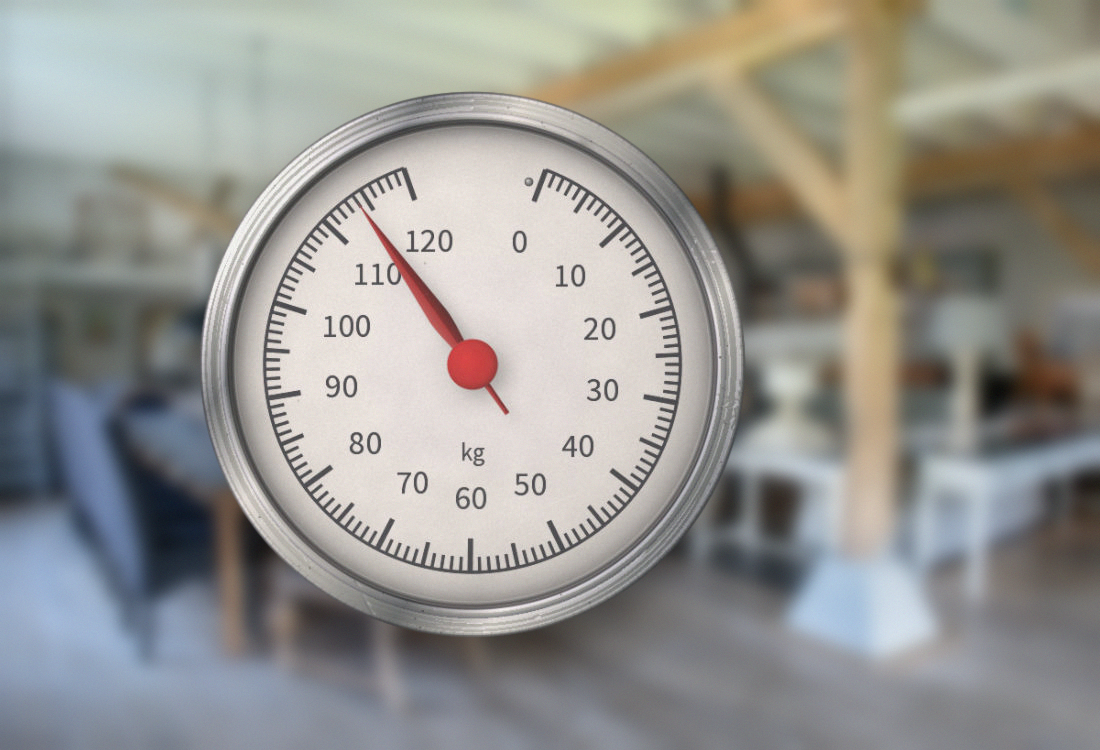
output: 114 (kg)
